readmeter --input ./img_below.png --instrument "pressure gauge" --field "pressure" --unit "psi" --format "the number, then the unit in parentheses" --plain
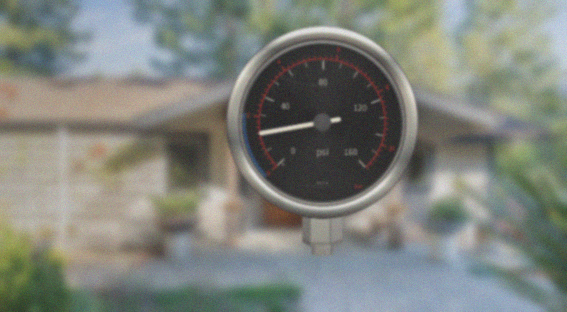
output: 20 (psi)
